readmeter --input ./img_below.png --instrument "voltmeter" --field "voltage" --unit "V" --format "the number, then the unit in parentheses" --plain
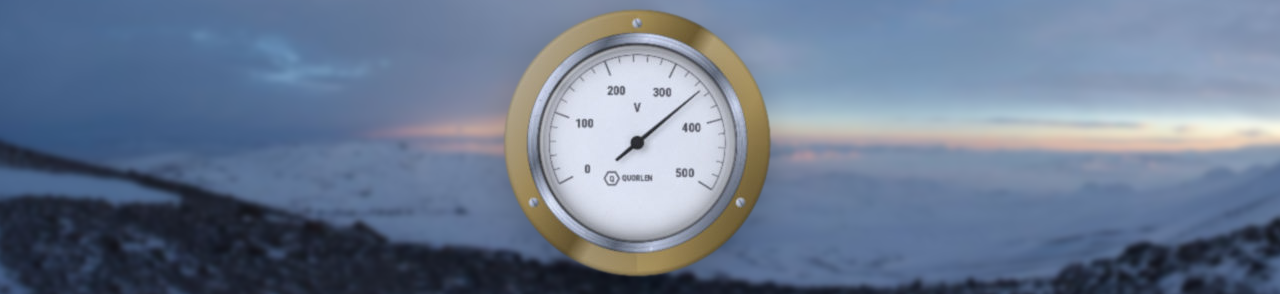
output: 350 (V)
